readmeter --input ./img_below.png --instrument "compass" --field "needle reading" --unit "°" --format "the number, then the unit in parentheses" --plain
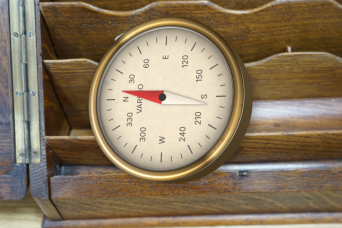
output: 10 (°)
